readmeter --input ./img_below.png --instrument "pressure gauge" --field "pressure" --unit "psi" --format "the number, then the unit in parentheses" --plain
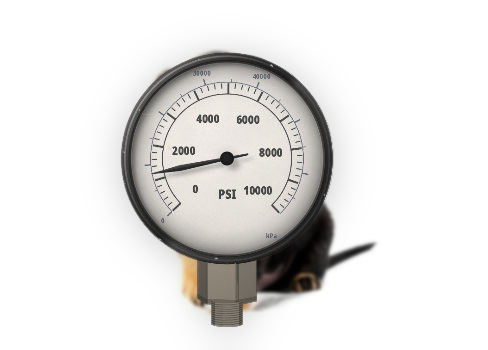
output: 1200 (psi)
